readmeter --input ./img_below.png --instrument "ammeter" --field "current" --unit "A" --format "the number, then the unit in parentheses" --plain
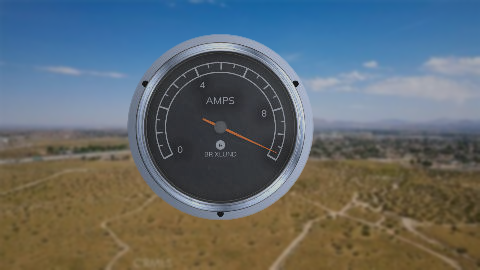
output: 9.75 (A)
